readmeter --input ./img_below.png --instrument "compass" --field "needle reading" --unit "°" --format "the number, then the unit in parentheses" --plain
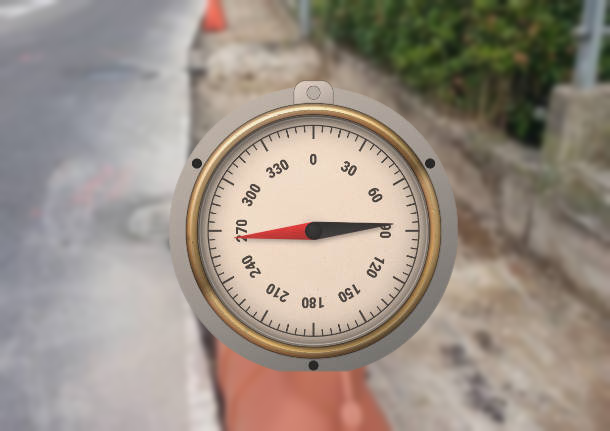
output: 265 (°)
